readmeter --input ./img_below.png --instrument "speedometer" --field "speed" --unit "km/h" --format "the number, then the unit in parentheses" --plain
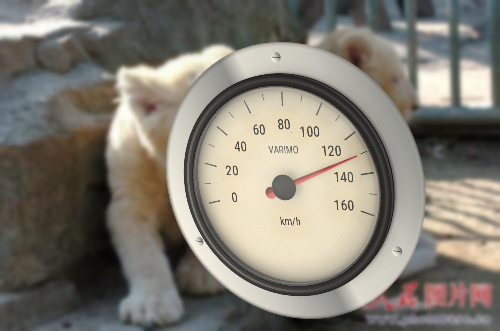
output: 130 (km/h)
